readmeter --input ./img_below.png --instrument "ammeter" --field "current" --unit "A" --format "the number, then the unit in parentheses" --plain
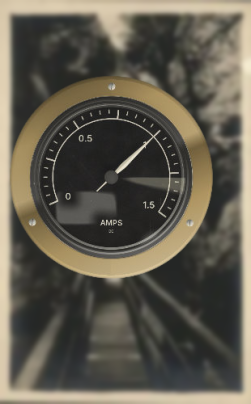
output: 1 (A)
